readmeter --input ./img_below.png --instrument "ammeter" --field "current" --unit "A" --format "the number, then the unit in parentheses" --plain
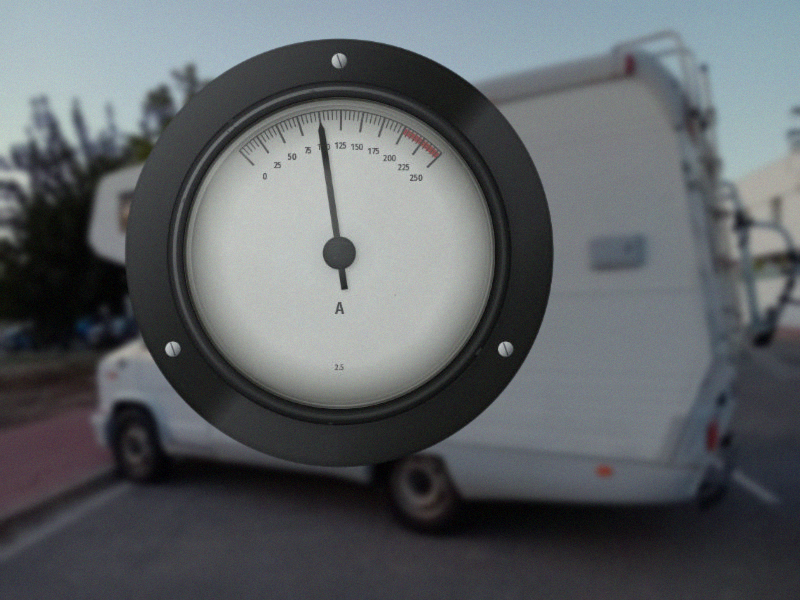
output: 100 (A)
